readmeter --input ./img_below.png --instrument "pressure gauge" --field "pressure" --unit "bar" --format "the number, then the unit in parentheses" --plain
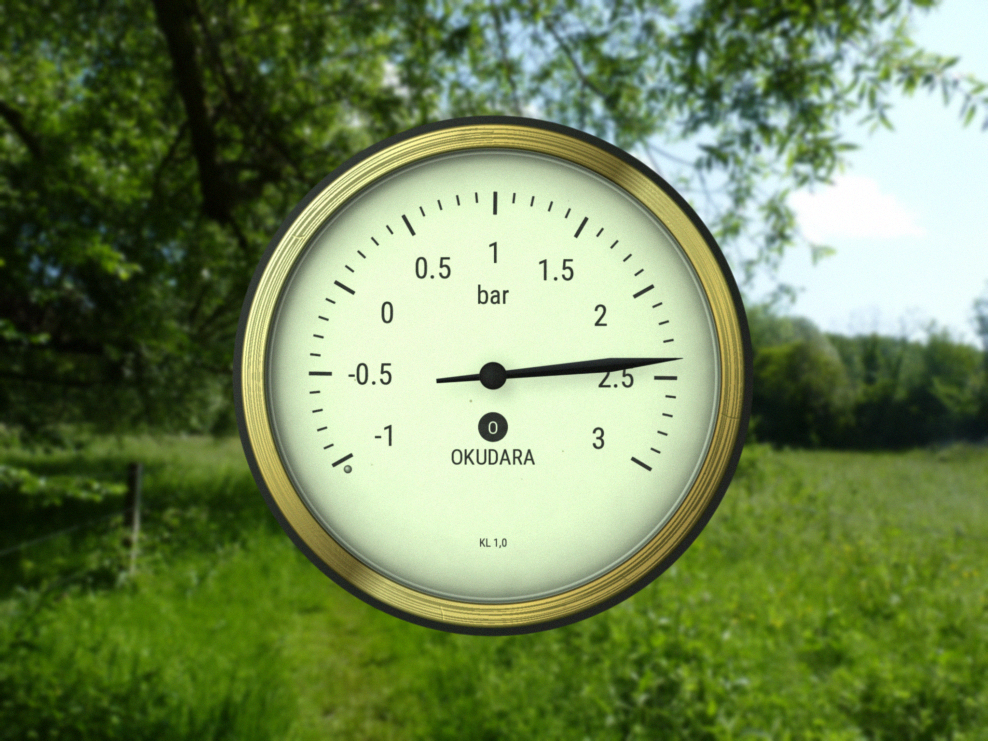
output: 2.4 (bar)
